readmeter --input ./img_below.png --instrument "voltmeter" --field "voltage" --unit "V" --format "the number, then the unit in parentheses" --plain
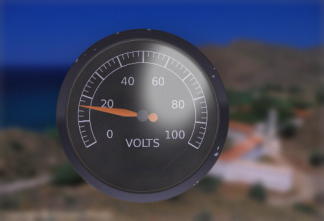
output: 16 (V)
